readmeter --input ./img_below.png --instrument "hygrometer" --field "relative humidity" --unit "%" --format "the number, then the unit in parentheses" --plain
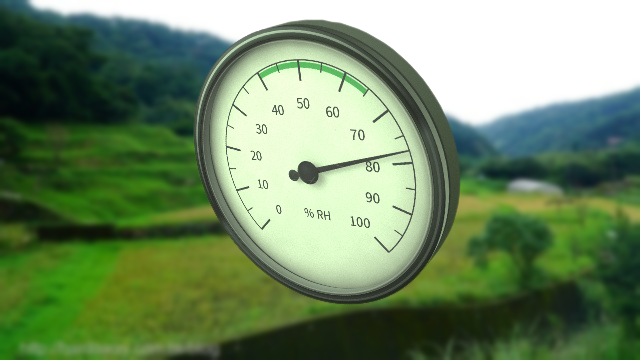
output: 77.5 (%)
